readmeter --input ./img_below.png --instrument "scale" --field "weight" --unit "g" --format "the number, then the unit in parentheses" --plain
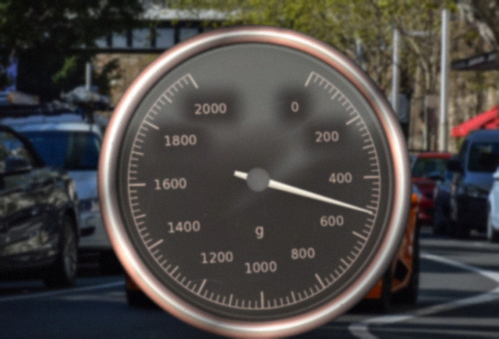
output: 520 (g)
